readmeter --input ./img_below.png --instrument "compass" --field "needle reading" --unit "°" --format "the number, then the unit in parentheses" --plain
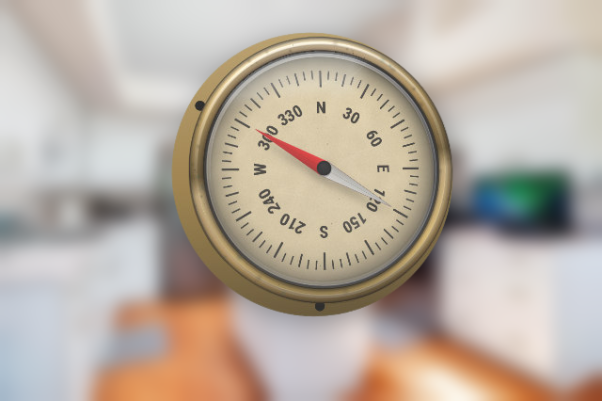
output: 300 (°)
